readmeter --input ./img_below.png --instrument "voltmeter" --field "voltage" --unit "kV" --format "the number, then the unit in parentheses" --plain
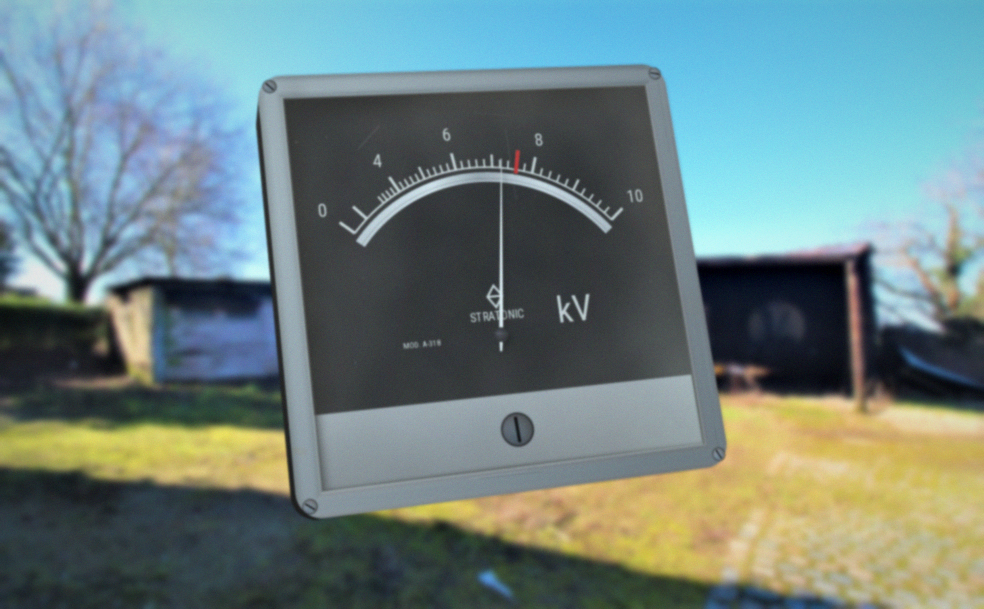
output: 7.2 (kV)
